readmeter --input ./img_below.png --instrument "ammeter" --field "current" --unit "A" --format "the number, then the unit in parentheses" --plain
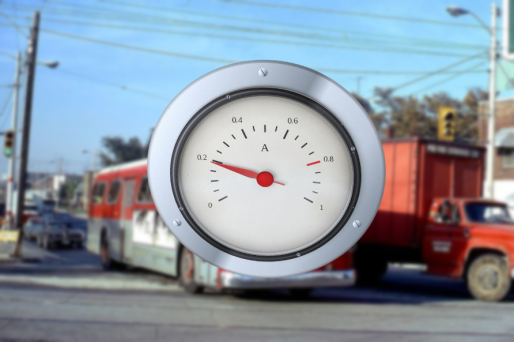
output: 0.2 (A)
